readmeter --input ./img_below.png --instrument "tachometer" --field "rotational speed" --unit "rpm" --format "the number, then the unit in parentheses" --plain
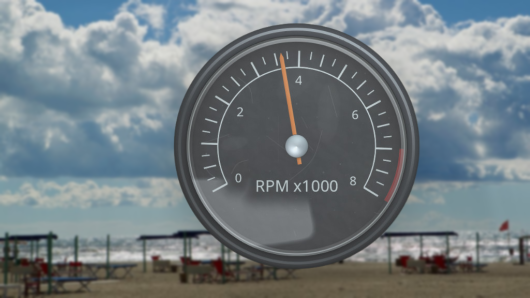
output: 3625 (rpm)
